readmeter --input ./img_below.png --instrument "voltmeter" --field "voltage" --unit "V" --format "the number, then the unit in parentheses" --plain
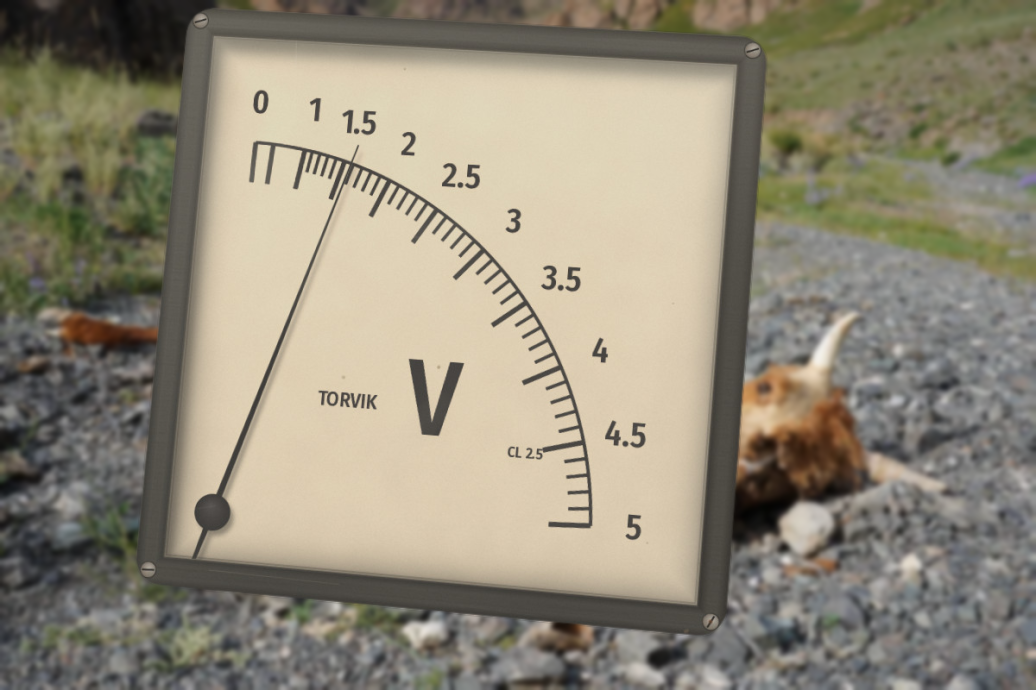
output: 1.6 (V)
